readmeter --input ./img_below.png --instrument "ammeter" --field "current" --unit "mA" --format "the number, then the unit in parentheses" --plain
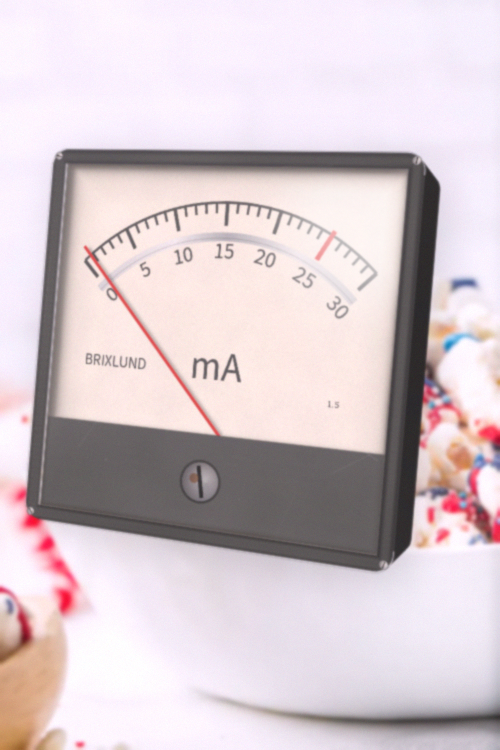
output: 1 (mA)
